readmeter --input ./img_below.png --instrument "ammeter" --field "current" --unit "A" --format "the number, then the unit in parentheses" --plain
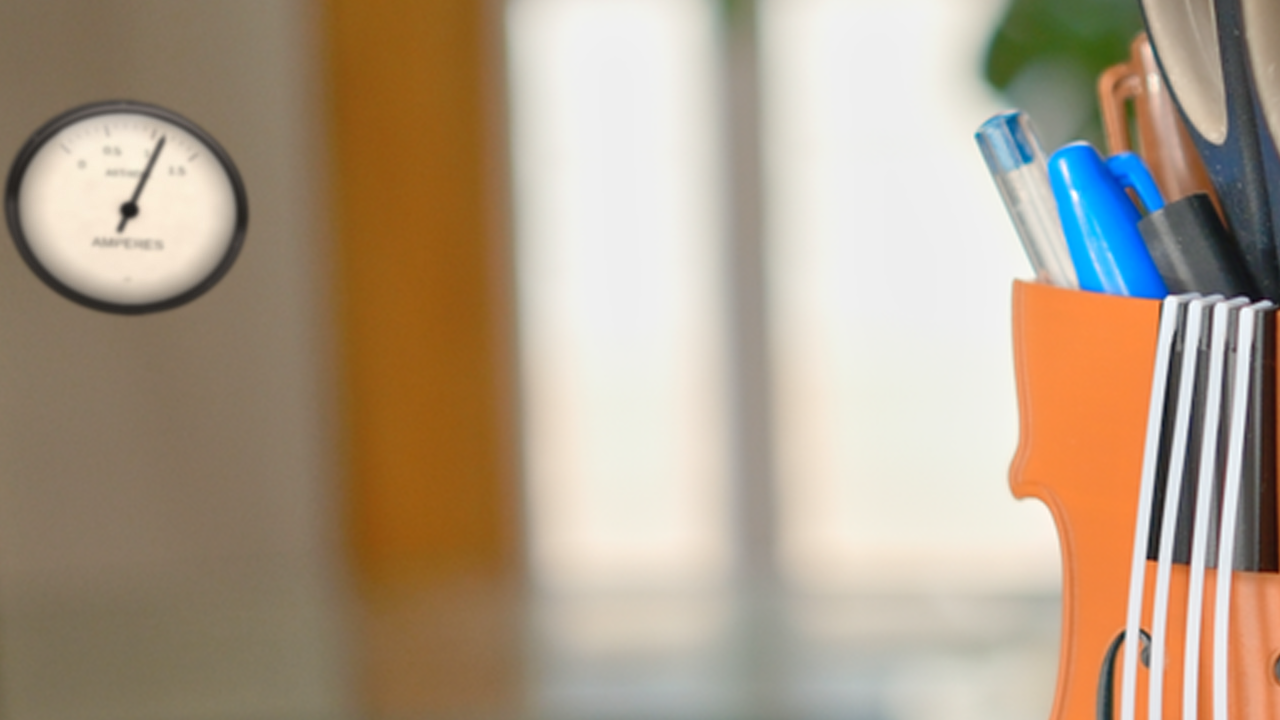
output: 1.1 (A)
